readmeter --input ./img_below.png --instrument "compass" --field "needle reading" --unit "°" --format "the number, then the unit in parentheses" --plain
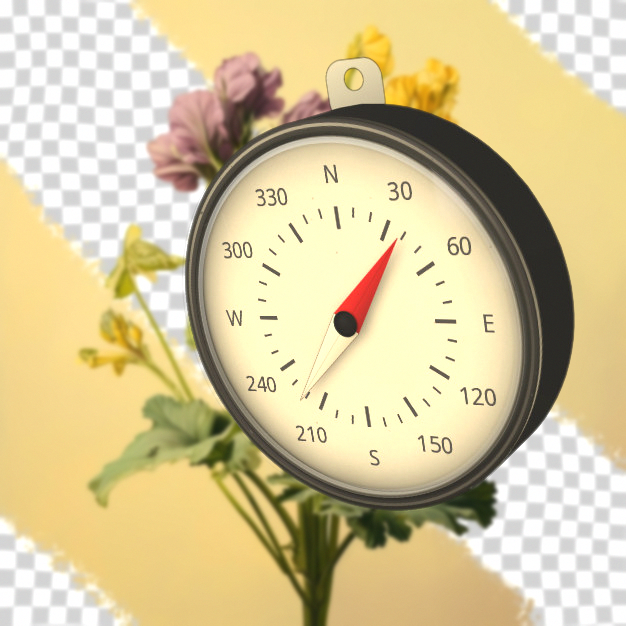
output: 40 (°)
